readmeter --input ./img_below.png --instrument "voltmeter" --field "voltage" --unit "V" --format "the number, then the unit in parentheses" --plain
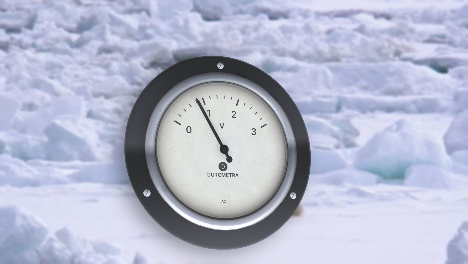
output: 0.8 (V)
